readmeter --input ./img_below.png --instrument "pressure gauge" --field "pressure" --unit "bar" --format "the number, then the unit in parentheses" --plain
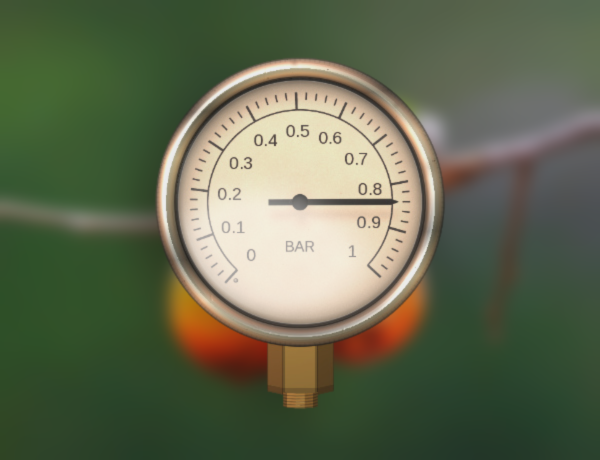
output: 0.84 (bar)
